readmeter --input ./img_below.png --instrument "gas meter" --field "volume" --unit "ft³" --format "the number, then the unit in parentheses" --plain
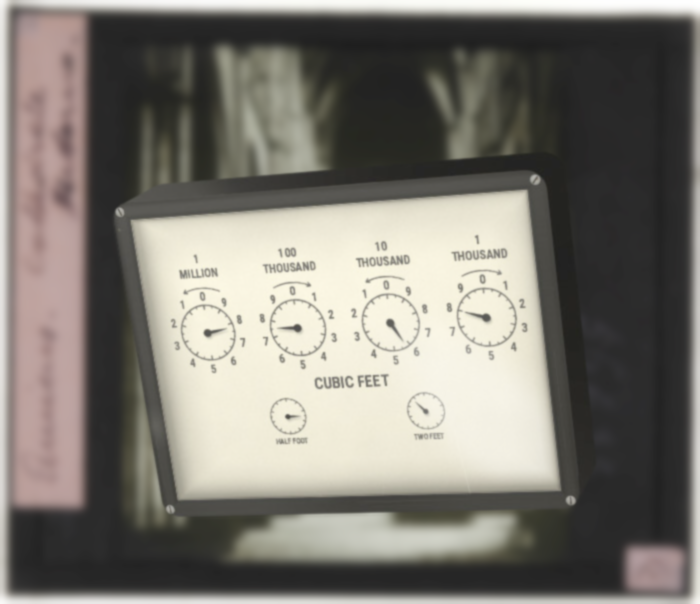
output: 775800 (ft³)
